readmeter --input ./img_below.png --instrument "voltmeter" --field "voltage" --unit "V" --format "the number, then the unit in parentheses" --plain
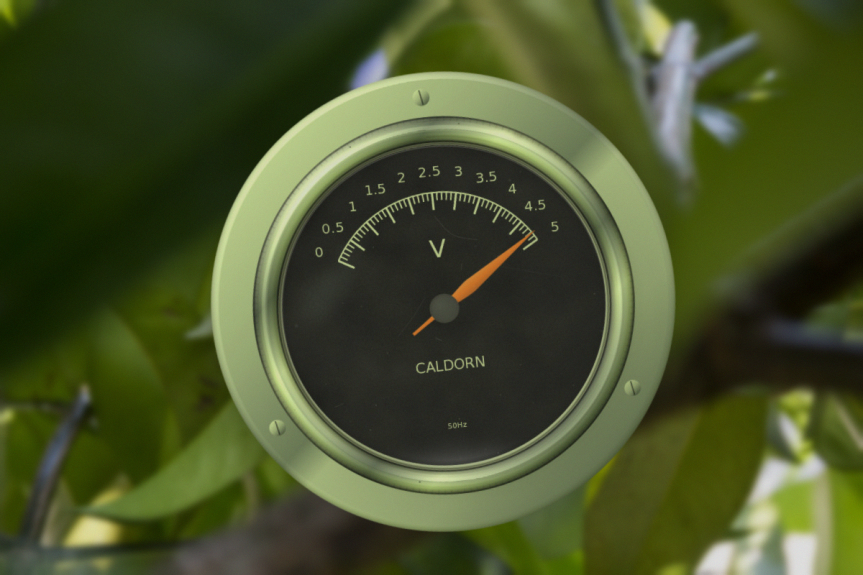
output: 4.8 (V)
